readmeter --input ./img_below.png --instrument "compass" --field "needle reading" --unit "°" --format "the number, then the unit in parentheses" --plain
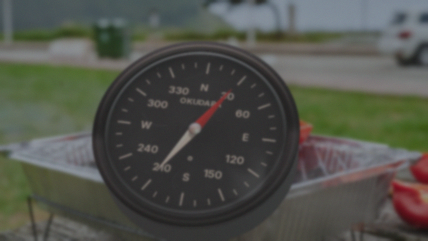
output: 30 (°)
